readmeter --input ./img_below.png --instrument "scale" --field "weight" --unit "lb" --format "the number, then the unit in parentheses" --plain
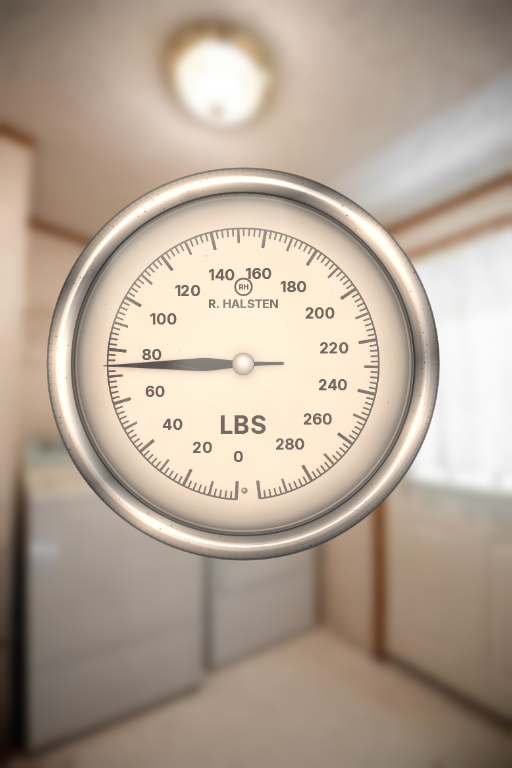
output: 74 (lb)
